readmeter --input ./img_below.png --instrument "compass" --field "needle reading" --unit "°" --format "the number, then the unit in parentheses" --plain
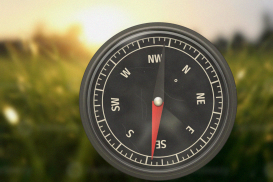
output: 145 (°)
